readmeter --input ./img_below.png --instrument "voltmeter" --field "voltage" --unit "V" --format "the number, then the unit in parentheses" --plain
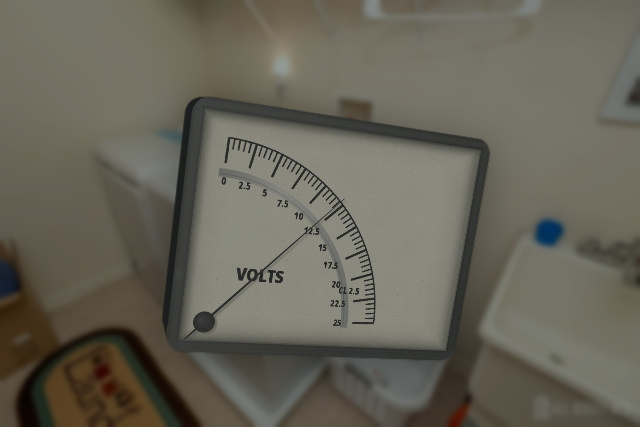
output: 12 (V)
